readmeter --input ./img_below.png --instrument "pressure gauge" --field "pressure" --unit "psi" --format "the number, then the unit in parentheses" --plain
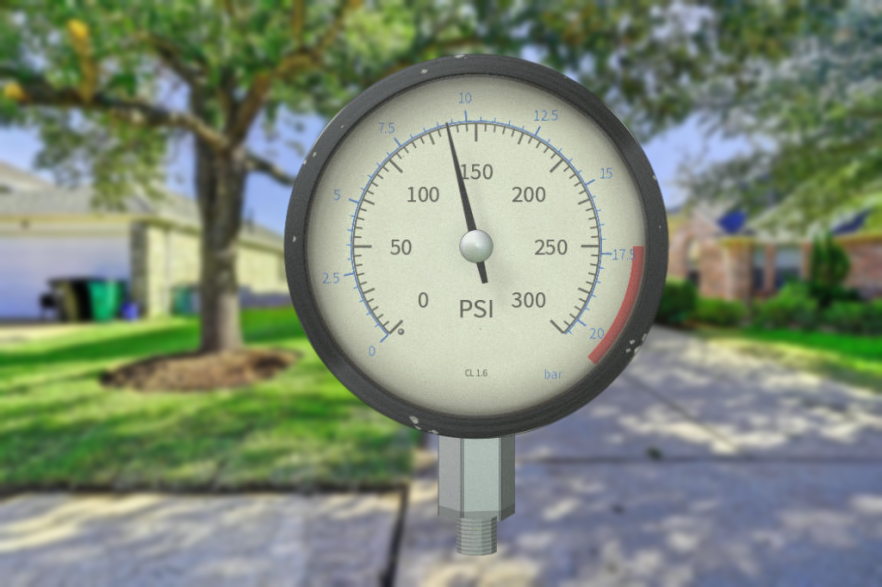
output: 135 (psi)
